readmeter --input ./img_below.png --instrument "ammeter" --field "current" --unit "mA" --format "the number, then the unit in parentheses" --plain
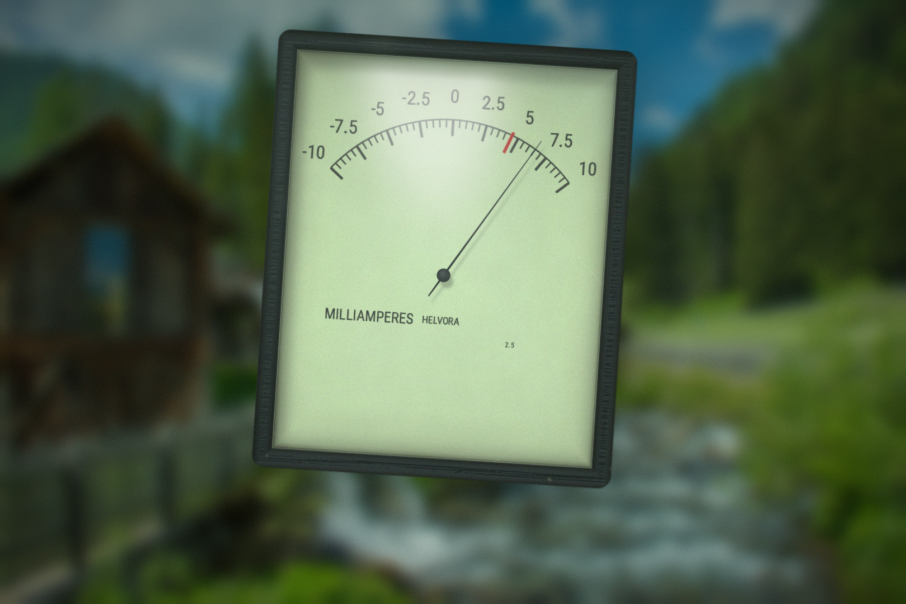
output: 6.5 (mA)
